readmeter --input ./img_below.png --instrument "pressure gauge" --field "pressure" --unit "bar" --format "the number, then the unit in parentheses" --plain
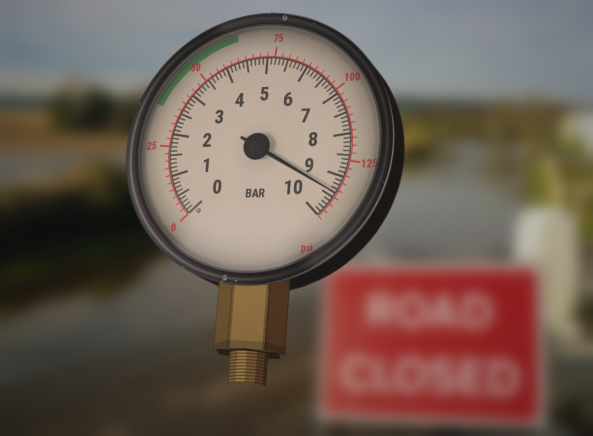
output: 9.4 (bar)
